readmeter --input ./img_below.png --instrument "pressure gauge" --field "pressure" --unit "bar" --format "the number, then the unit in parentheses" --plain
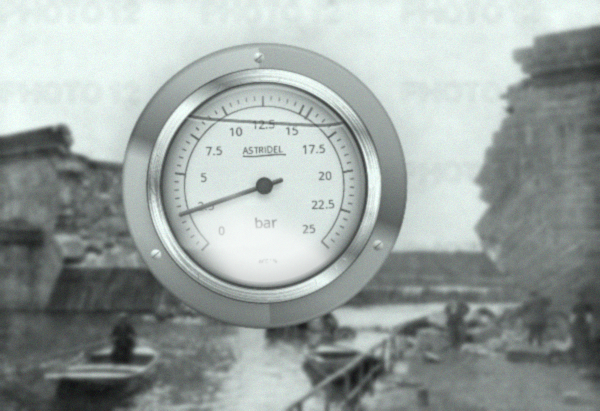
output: 2.5 (bar)
